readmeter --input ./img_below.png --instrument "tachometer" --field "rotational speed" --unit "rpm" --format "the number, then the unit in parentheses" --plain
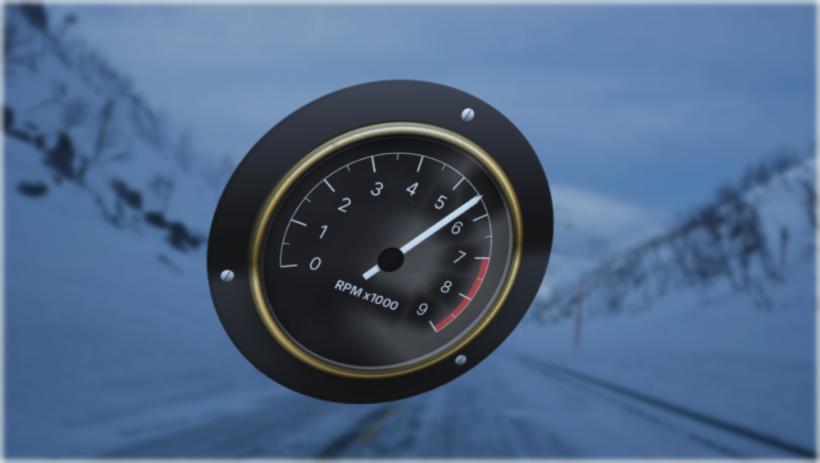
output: 5500 (rpm)
